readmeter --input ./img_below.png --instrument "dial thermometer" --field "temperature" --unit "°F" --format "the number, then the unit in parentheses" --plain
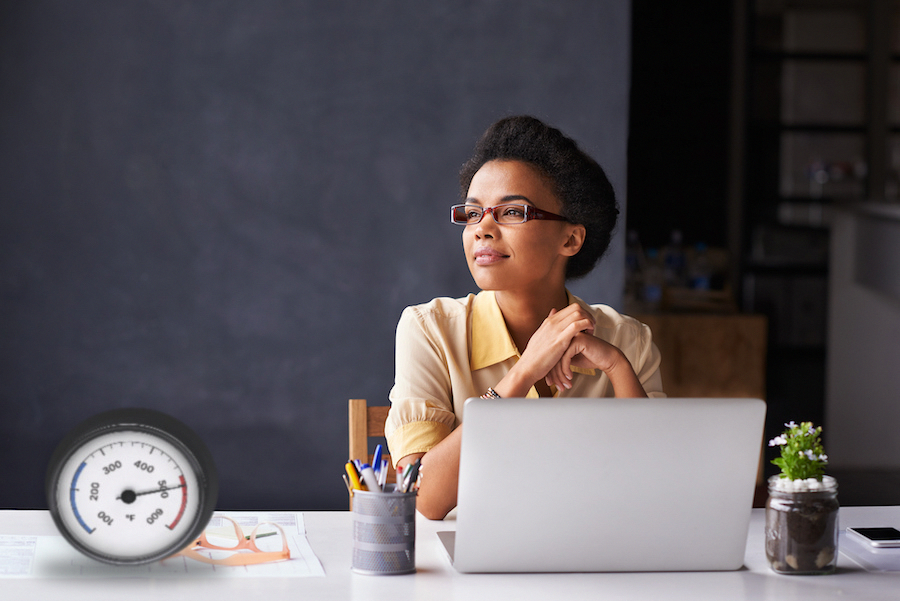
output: 500 (°F)
